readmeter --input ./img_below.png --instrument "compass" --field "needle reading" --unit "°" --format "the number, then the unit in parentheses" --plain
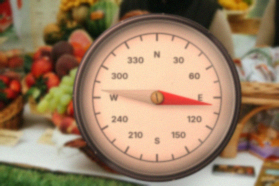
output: 97.5 (°)
